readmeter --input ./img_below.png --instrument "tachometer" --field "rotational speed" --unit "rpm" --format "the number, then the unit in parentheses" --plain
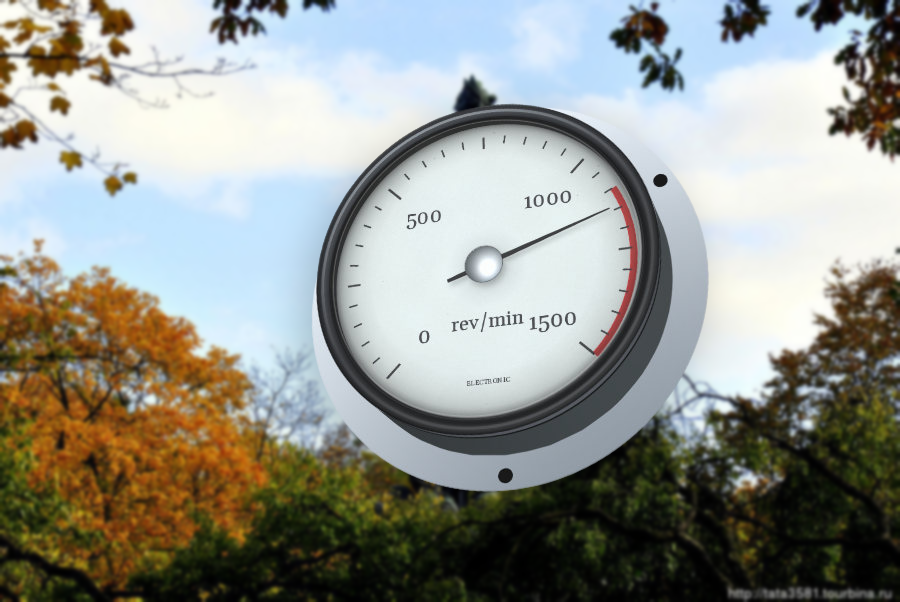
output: 1150 (rpm)
